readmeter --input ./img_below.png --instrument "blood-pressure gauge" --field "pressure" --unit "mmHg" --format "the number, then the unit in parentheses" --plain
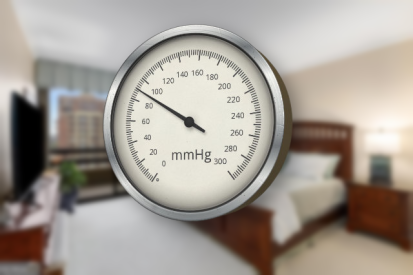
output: 90 (mmHg)
